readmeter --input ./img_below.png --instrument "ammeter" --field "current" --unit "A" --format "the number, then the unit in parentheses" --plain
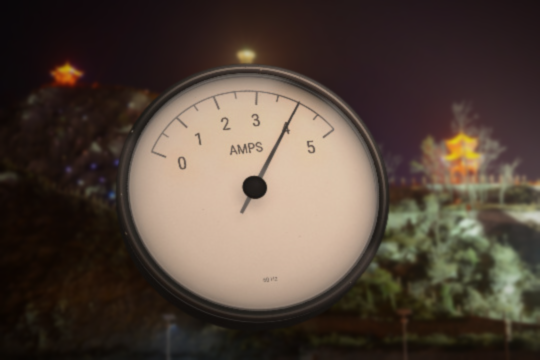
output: 4 (A)
